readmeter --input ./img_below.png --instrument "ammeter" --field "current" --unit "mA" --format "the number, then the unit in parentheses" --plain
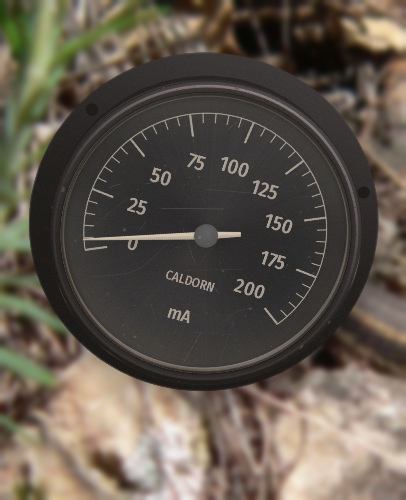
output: 5 (mA)
